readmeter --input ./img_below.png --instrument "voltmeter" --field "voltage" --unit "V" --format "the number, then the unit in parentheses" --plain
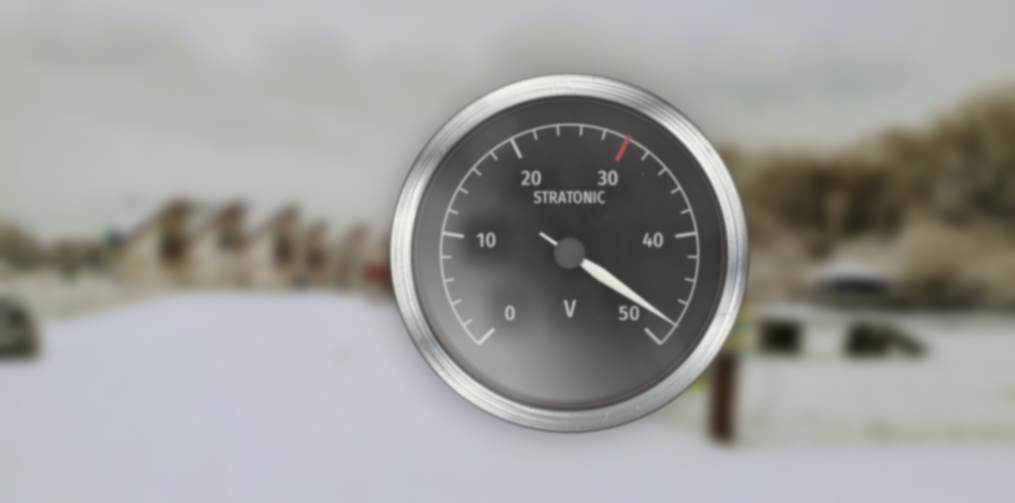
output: 48 (V)
